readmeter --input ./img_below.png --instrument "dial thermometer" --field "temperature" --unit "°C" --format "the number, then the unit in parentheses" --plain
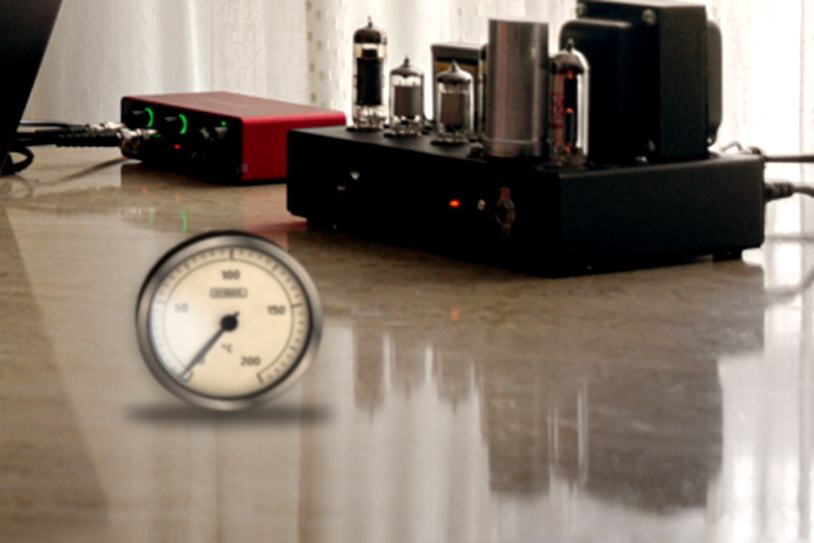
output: 5 (°C)
